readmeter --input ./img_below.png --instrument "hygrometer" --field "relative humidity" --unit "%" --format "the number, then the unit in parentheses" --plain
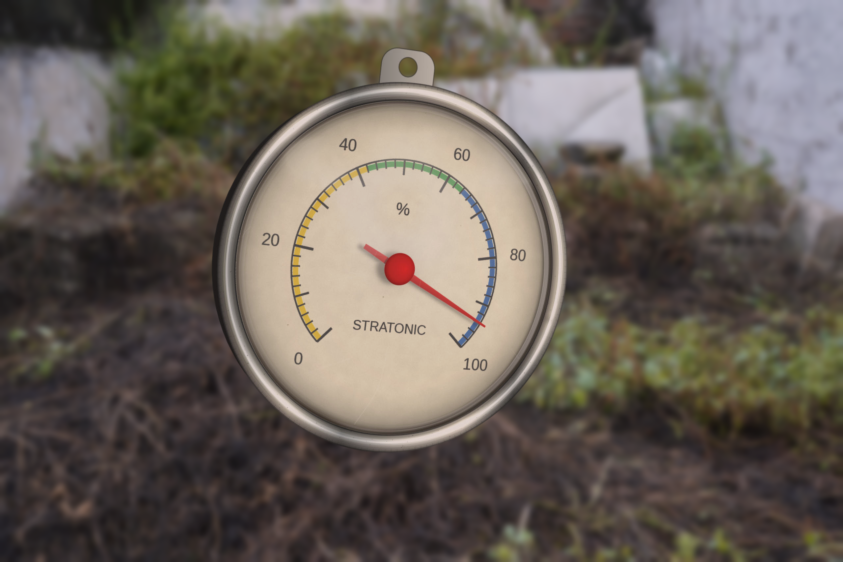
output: 94 (%)
